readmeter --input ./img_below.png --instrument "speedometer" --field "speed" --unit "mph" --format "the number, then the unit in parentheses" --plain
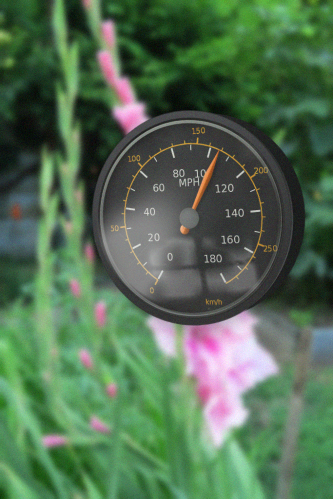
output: 105 (mph)
